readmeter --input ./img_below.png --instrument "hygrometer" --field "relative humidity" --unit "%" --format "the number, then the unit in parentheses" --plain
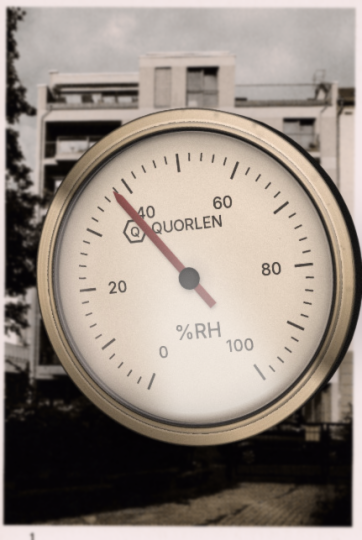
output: 38 (%)
